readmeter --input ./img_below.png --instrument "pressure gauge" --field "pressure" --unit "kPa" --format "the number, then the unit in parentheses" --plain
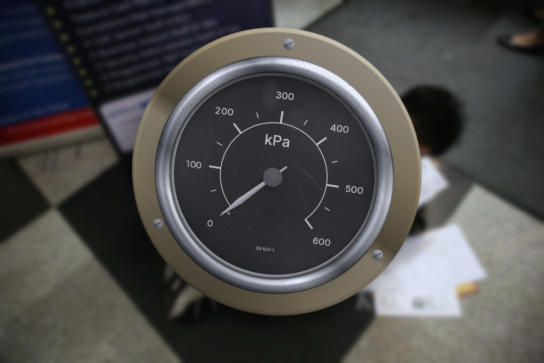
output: 0 (kPa)
